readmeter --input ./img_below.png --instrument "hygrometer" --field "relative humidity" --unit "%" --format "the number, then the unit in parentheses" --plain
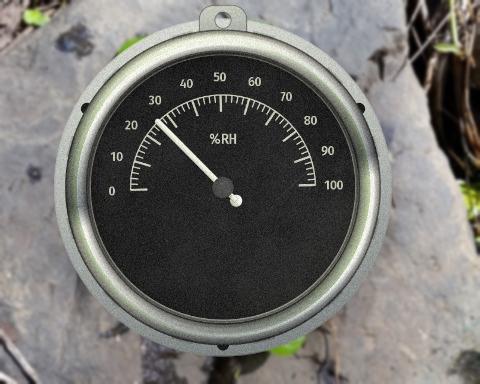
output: 26 (%)
